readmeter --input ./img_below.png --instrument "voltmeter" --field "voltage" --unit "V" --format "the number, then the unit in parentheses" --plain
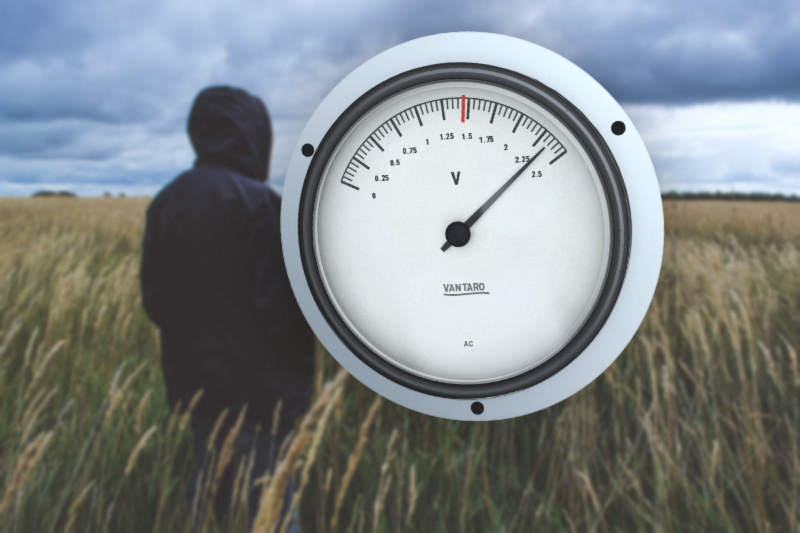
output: 2.35 (V)
